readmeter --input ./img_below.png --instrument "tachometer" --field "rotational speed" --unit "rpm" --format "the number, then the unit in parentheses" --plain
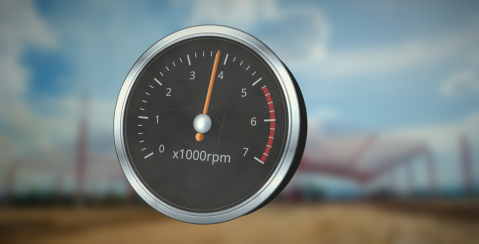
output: 3800 (rpm)
